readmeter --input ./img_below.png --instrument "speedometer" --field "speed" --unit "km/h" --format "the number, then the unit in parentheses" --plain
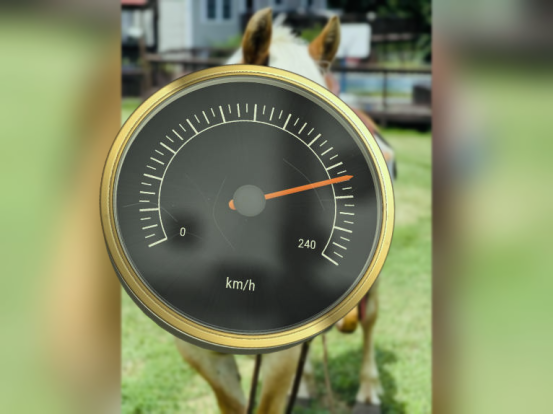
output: 190 (km/h)
